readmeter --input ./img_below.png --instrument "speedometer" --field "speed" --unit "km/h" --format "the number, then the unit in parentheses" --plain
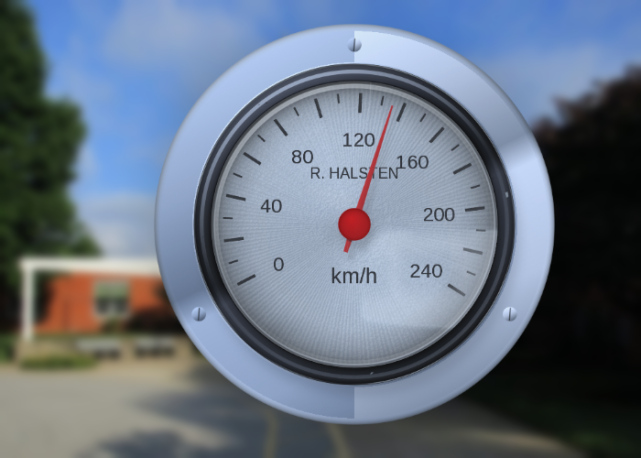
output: 135 (km/h)
